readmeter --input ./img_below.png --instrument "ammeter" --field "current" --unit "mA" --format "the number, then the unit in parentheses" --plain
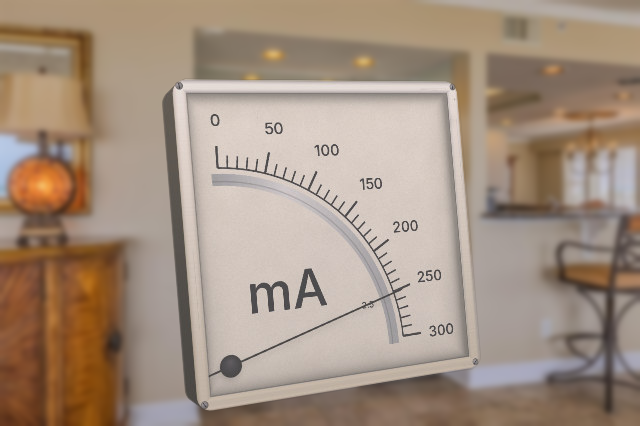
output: 250 (mA)
